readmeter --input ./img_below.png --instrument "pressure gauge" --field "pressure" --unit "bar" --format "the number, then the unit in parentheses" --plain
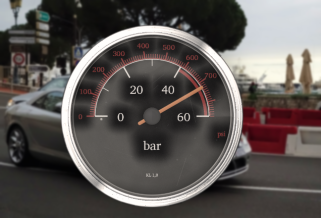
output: 50 (bar)
